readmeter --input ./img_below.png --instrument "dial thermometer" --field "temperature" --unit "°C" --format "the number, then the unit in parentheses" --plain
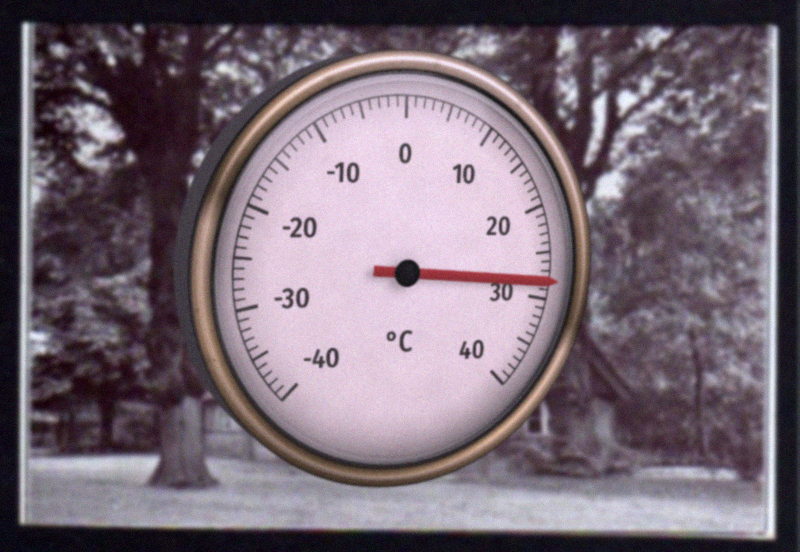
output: 28 (°C)
